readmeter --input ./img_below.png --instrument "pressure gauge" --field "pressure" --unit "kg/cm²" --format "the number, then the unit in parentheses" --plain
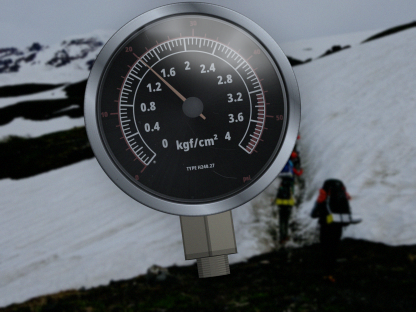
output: 1.4 (kg/cm²)
